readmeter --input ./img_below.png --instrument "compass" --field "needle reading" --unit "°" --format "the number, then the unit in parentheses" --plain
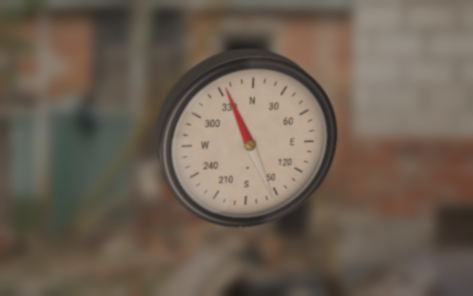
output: 335 (°)
